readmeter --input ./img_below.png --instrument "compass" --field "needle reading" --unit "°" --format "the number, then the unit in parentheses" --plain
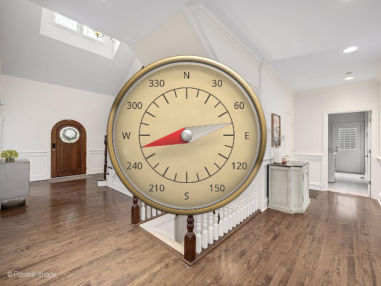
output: 255 (°)
